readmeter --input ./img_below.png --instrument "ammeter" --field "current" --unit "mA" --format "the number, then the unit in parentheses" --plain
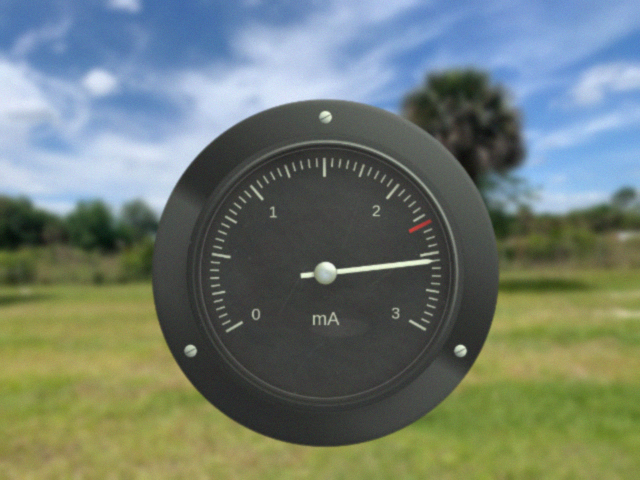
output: 2.55 (mA)
